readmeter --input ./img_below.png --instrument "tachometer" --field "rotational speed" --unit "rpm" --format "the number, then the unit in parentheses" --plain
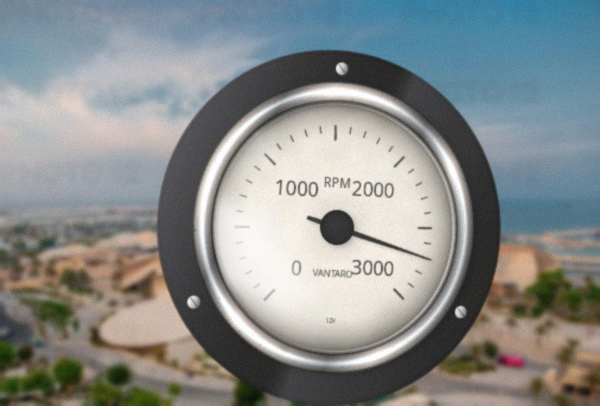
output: 2700 (rpm)
